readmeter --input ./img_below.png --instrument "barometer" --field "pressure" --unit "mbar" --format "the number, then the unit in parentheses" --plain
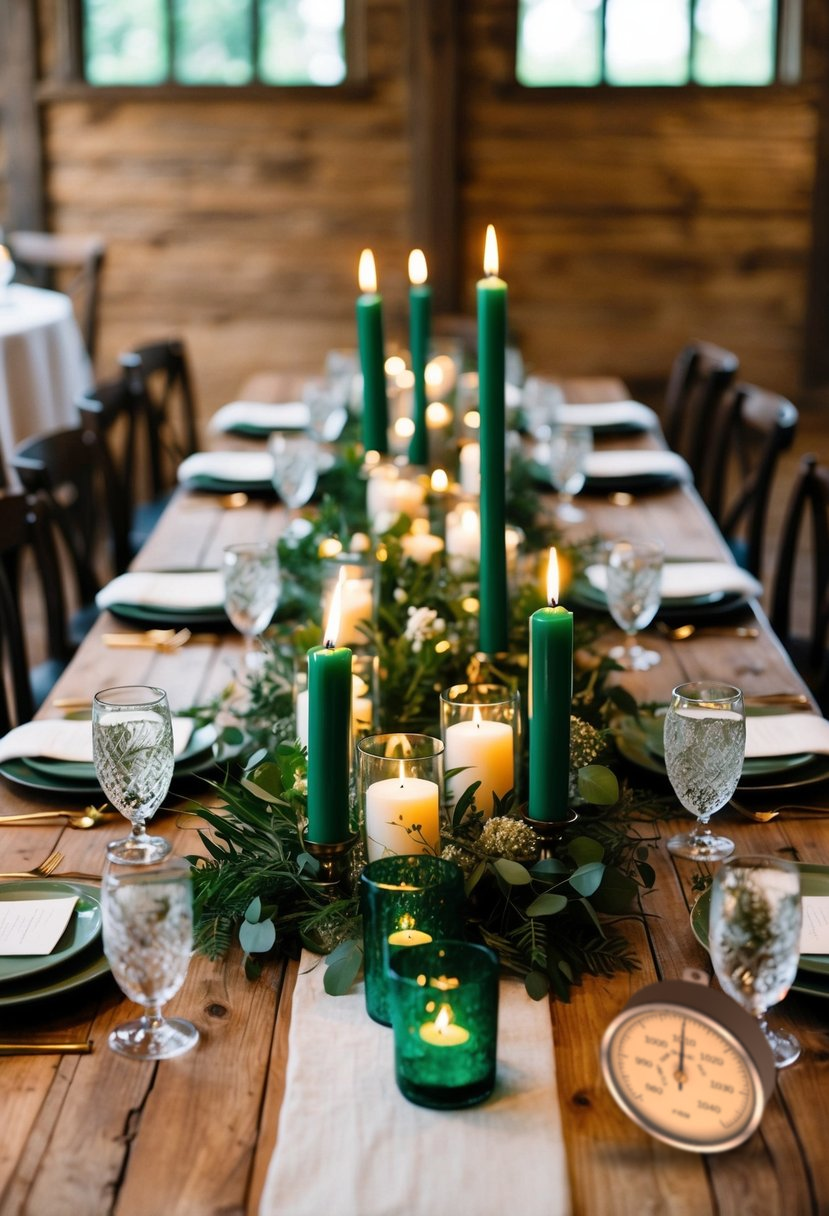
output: 1010 (mbar)
